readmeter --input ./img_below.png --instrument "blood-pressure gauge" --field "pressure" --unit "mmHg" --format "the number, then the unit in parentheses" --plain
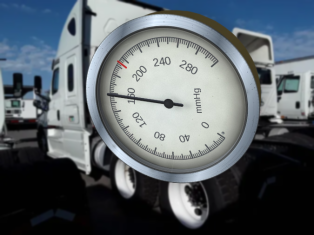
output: 160 (mmHg)
